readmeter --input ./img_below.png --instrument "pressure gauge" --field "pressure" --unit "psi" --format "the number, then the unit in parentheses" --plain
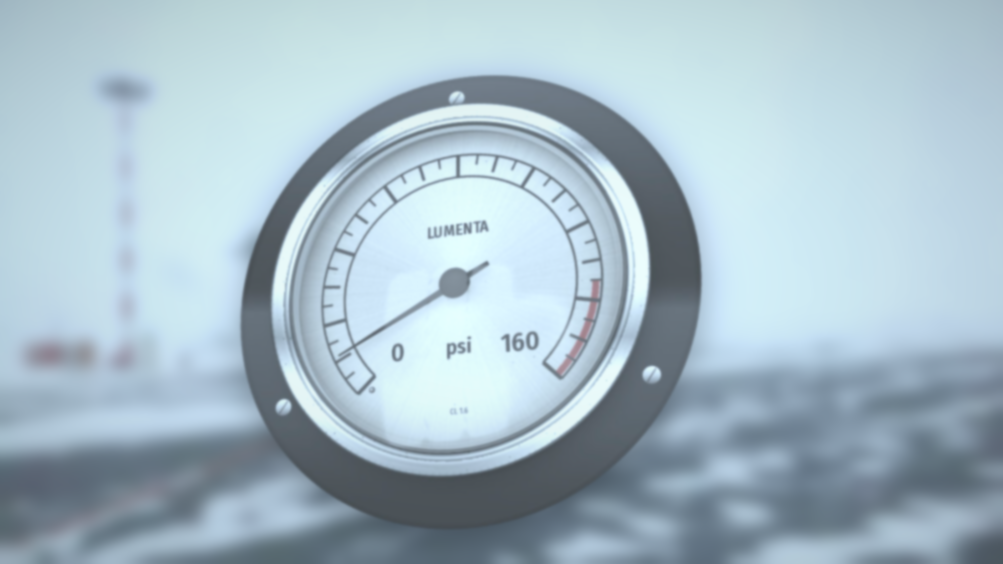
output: 10 (psi)
